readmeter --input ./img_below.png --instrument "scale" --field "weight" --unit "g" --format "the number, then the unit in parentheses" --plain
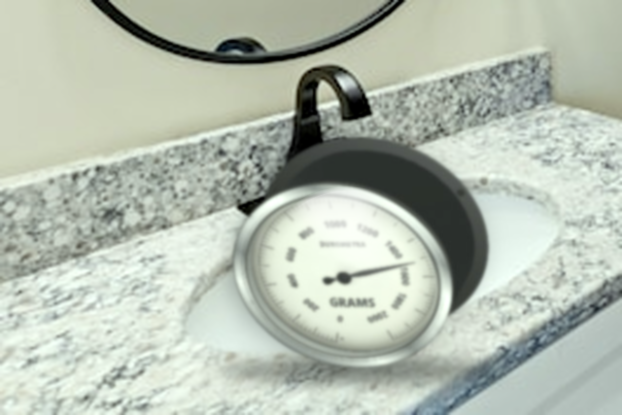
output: 1500 (g)
